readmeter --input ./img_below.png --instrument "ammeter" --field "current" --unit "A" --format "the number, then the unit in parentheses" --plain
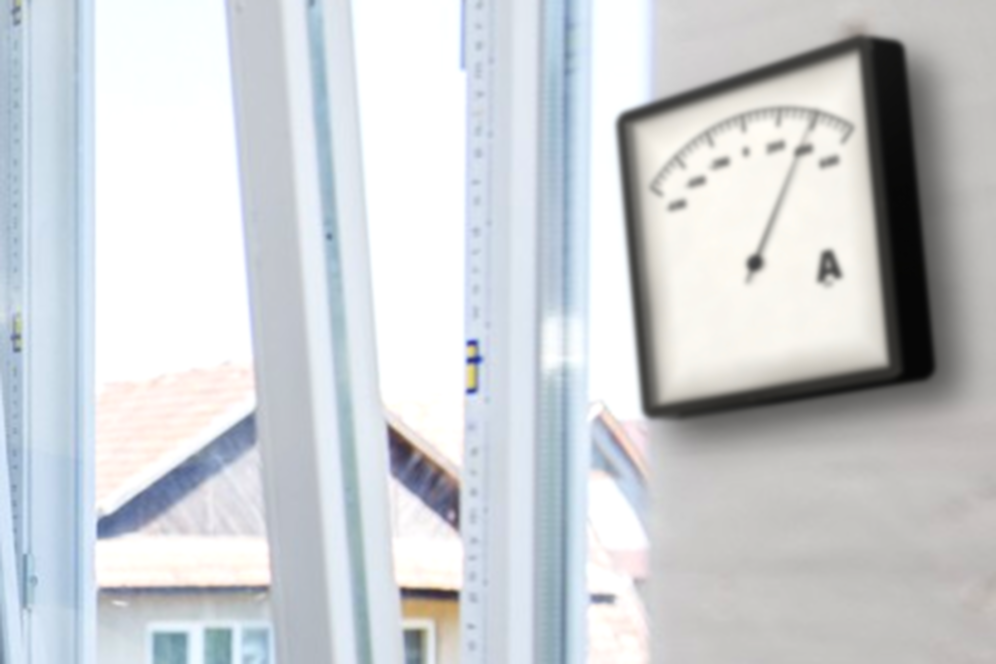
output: 400 (A)
